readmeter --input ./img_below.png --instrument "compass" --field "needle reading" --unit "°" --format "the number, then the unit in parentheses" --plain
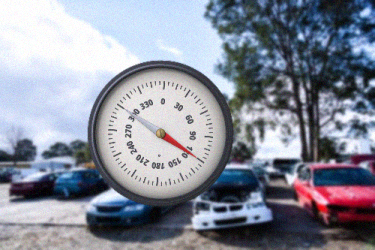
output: 120 (°)
